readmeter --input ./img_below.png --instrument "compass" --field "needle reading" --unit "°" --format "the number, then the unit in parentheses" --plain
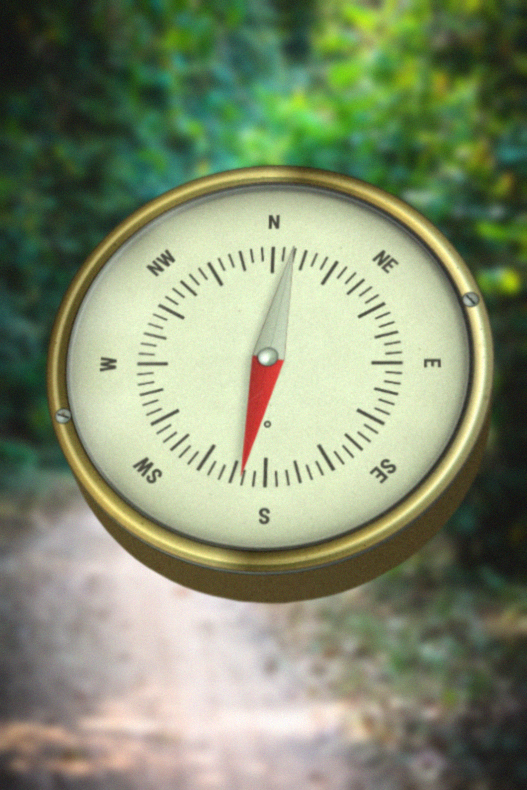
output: 190 (°)
